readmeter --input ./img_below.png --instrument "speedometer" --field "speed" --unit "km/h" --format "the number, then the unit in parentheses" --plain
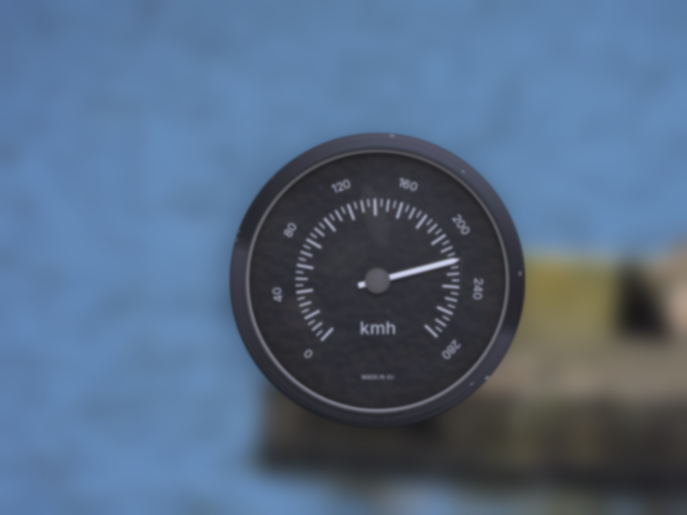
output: 220 (km/h)
